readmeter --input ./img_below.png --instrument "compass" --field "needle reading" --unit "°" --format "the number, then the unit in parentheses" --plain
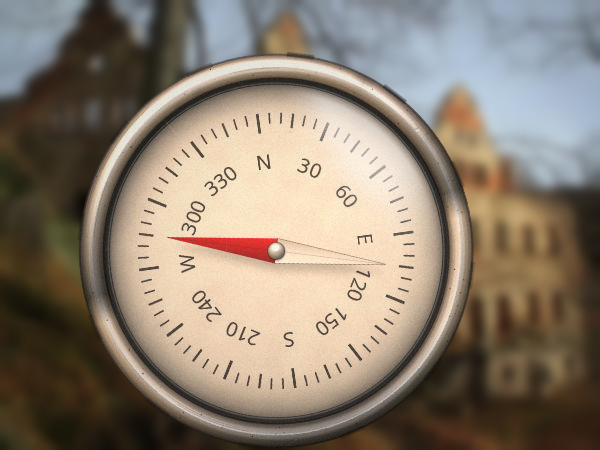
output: 285 (°)
